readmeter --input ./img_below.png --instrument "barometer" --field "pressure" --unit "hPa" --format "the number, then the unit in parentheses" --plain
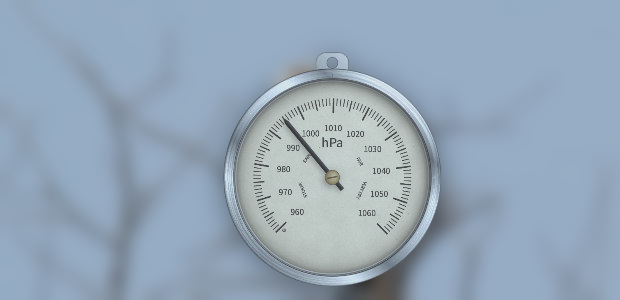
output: 995 (hPa)
